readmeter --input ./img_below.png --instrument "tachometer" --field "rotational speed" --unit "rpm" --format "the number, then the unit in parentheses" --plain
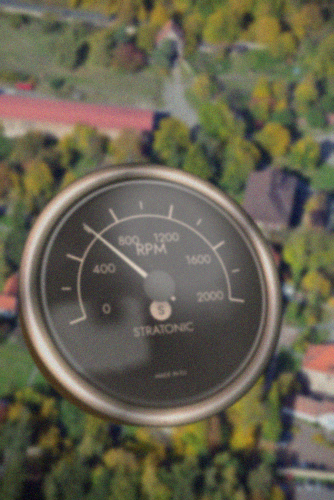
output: 600 (rpm)
